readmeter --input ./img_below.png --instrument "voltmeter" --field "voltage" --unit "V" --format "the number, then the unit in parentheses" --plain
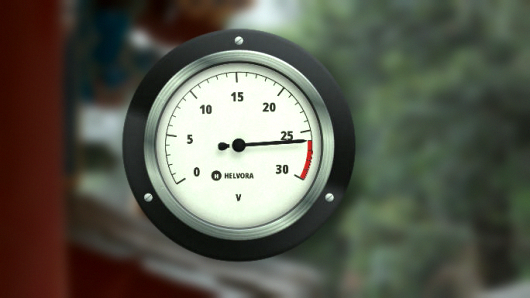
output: 26 (V)
